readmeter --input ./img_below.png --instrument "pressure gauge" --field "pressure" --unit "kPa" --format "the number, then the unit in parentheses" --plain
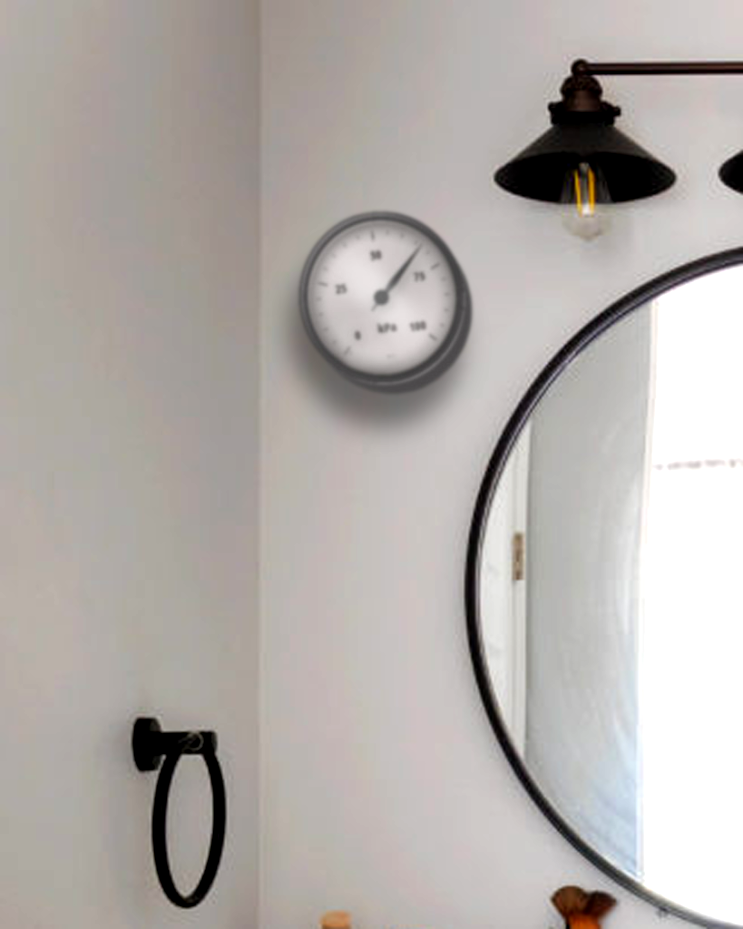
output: 67.5 (kPa)
